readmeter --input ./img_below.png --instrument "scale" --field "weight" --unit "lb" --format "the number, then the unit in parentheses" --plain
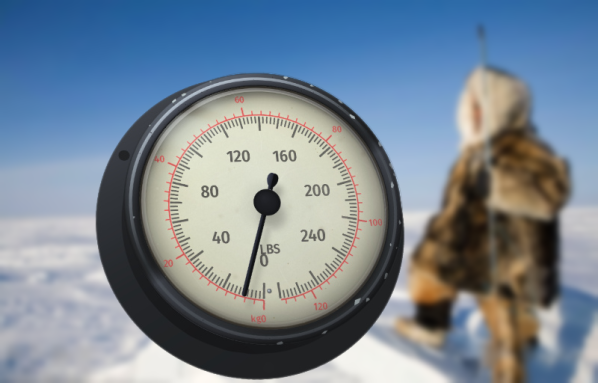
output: 10 (lb)
